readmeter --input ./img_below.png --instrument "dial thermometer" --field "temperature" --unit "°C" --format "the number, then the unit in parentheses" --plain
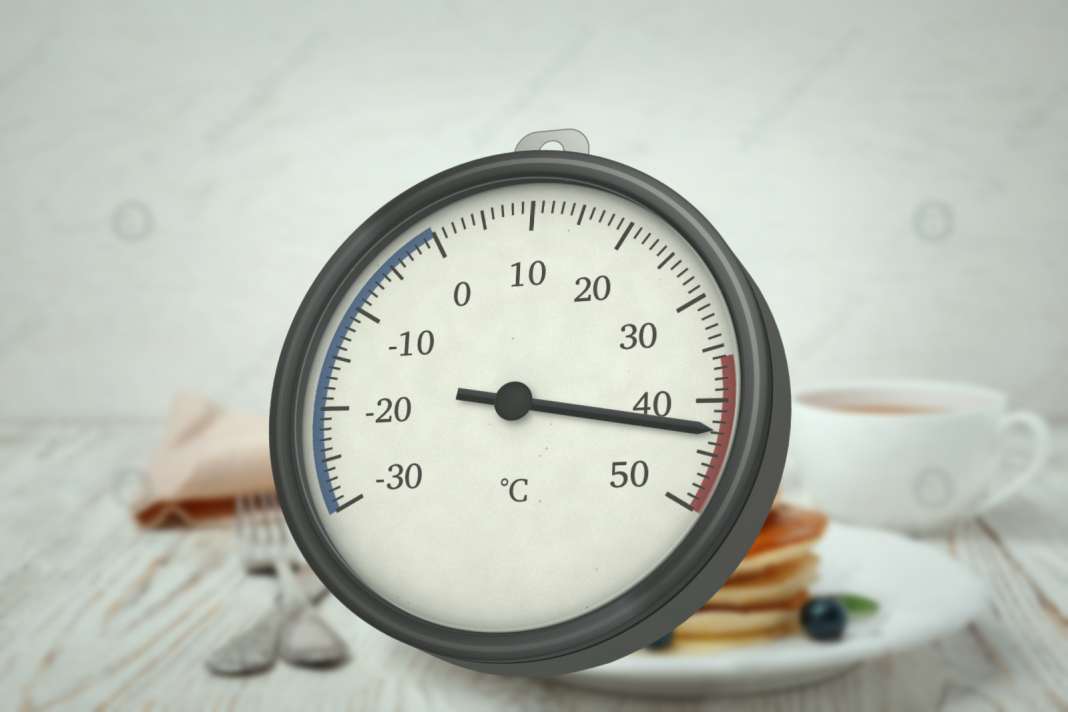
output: 43 (°C)
